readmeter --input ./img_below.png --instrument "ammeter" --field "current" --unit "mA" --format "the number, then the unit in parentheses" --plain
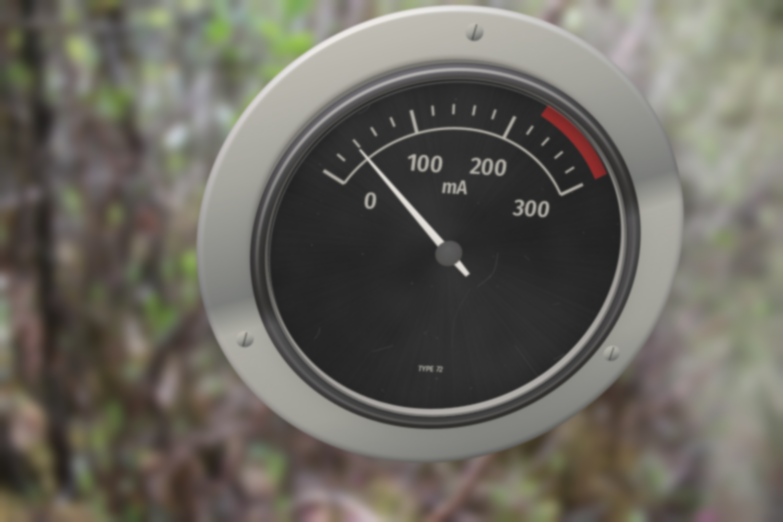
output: 40 (mA)
